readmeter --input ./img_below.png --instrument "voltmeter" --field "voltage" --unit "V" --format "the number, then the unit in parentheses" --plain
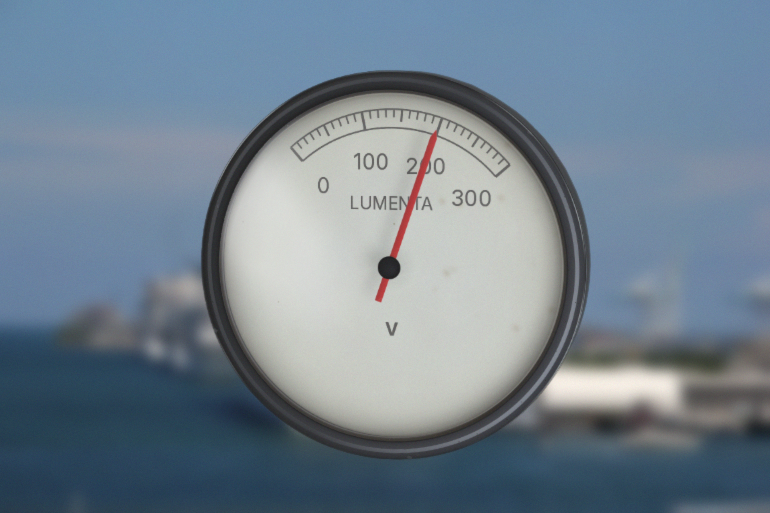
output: 200 (V)
